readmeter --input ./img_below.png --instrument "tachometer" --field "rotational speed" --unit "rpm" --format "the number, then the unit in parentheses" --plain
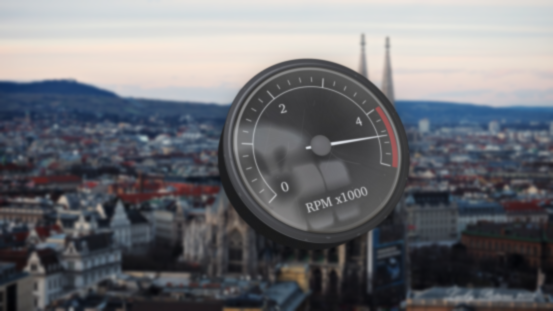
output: 4500 (rpm)
